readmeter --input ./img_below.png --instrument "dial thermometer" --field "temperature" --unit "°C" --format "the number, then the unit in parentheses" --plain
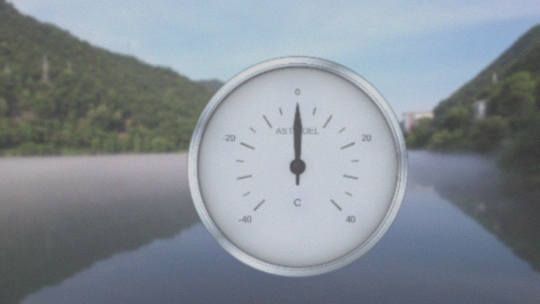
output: 0 (°C)
